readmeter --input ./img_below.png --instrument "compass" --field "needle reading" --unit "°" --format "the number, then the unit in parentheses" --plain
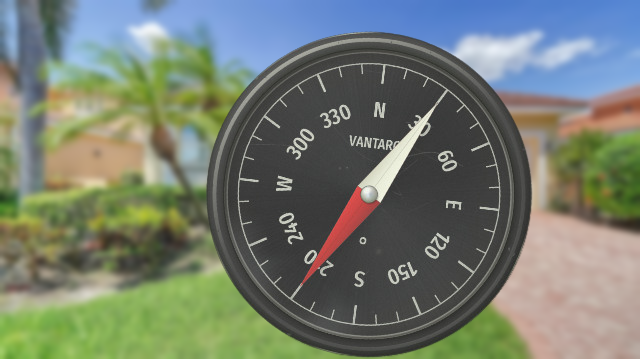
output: 210 (°)
